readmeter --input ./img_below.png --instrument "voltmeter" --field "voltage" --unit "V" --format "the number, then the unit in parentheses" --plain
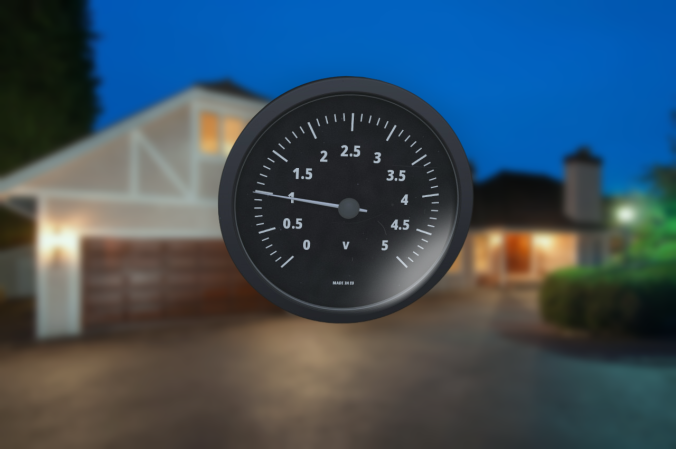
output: 1 (V)
